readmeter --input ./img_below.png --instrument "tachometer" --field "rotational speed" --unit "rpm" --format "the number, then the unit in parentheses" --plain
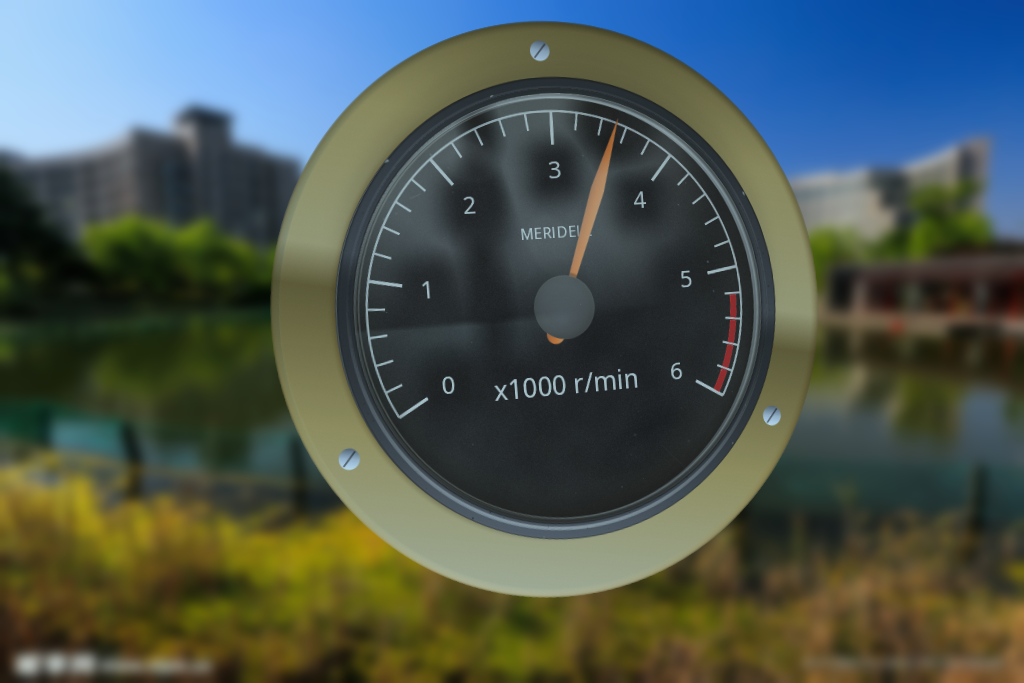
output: 3500 (rpm)
